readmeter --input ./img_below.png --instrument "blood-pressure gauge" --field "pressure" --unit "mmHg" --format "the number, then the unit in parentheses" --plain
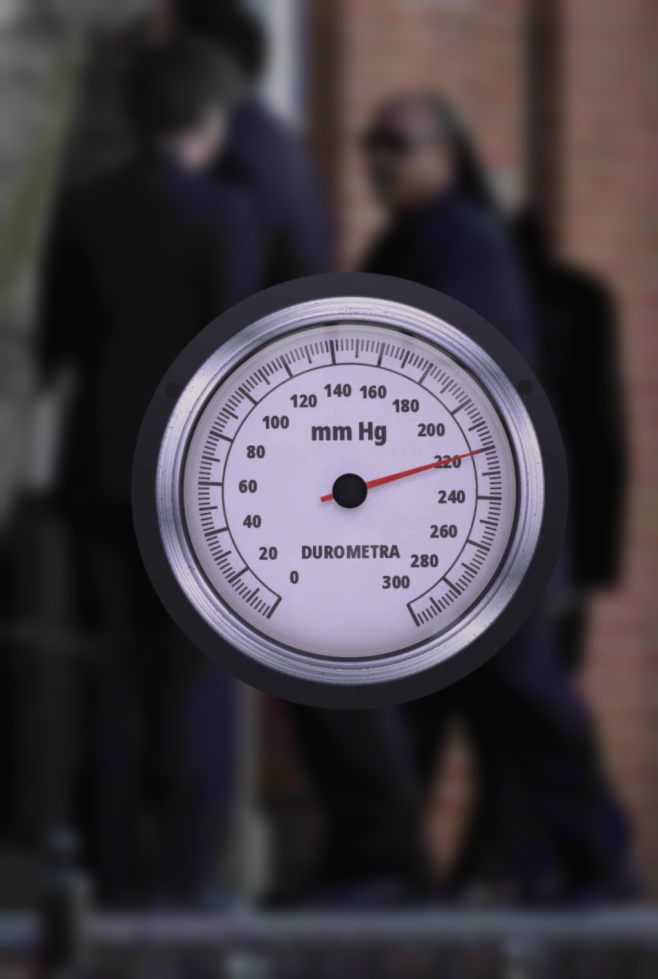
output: 220 (mmHg)
